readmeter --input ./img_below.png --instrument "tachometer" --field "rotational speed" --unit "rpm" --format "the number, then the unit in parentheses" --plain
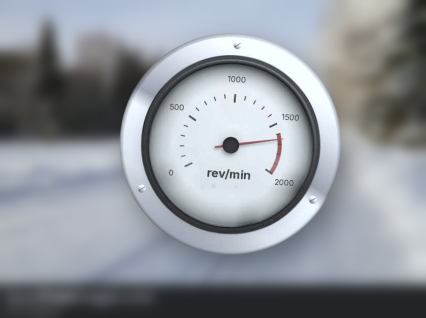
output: 1650 (rpm)
